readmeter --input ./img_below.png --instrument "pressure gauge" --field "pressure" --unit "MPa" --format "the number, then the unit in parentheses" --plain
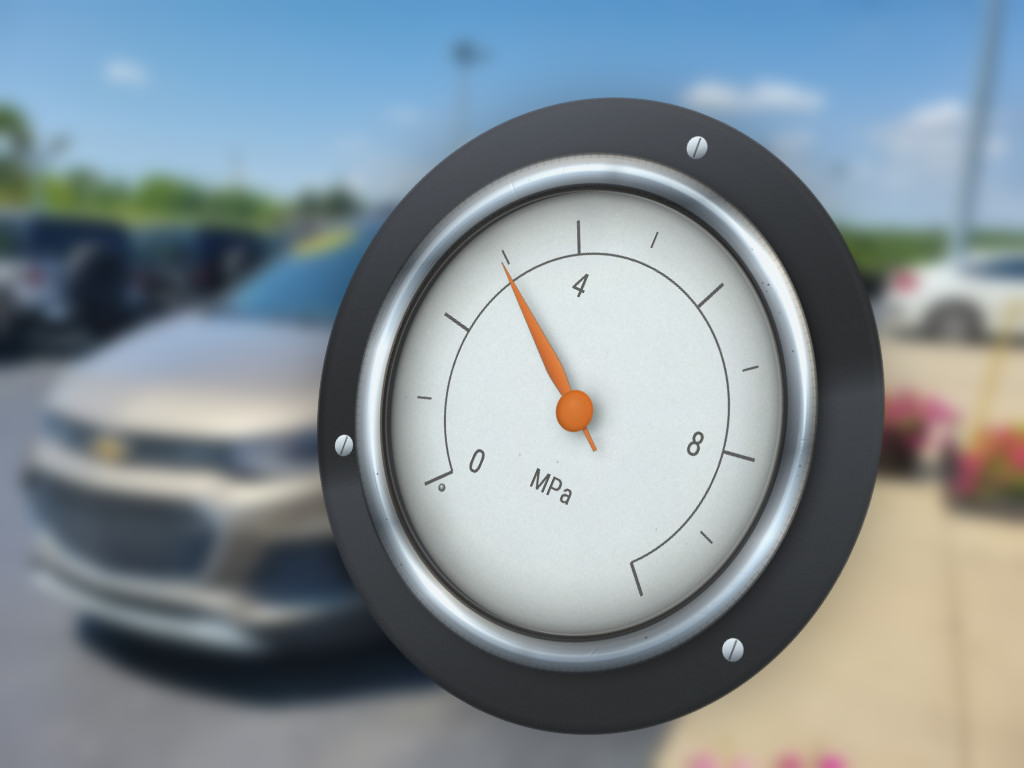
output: 3 (MPa)
